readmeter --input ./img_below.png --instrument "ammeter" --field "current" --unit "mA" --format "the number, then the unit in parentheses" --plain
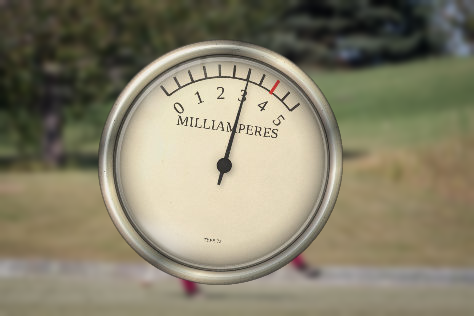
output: 3 (mA)
